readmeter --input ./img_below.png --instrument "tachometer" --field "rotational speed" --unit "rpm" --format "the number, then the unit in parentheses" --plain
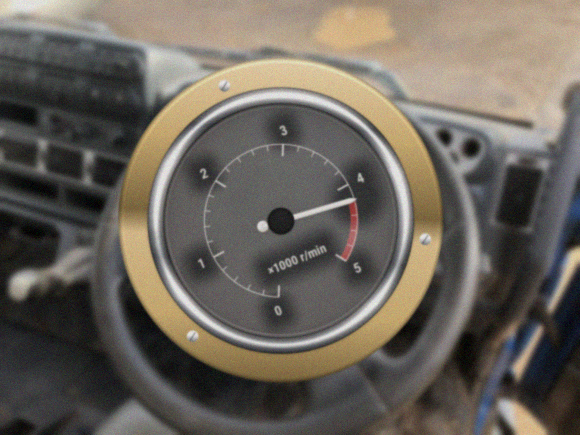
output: 4200 (rpm)
